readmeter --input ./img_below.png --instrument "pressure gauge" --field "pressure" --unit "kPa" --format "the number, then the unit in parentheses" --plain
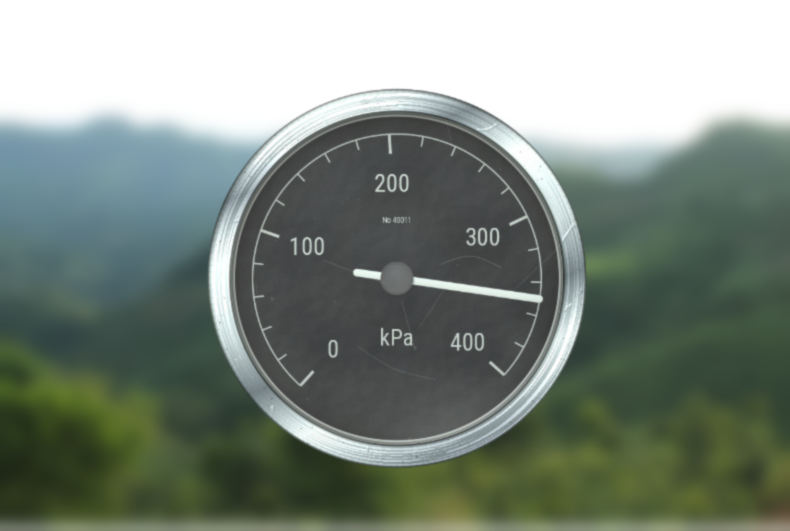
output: 350 (kPa)
